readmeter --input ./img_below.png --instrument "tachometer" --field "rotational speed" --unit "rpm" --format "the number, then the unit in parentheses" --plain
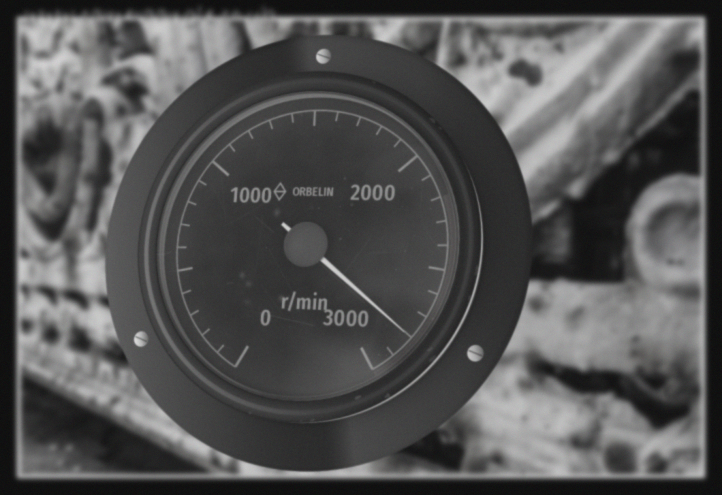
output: 2800 (rpm)
